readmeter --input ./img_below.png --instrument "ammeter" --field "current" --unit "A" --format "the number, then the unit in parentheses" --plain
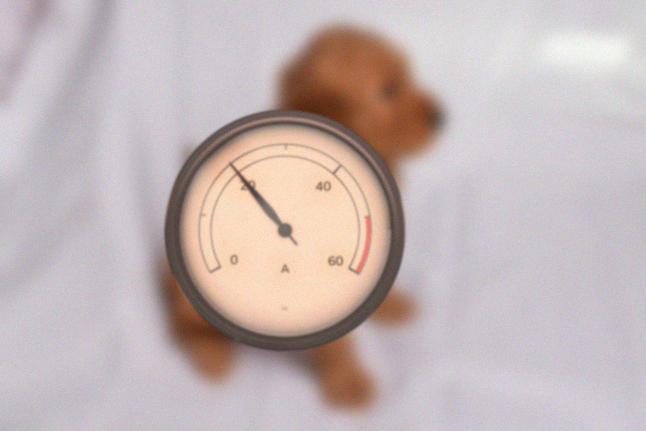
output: 20 (A)
